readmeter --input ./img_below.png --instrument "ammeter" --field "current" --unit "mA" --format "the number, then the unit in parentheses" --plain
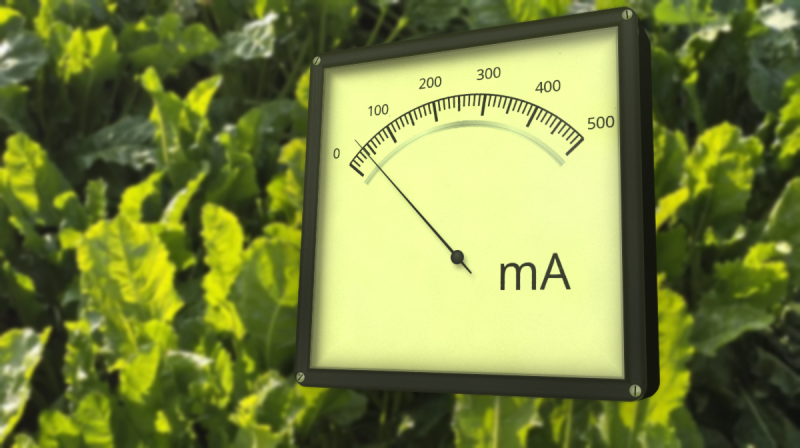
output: 40 (mA)
